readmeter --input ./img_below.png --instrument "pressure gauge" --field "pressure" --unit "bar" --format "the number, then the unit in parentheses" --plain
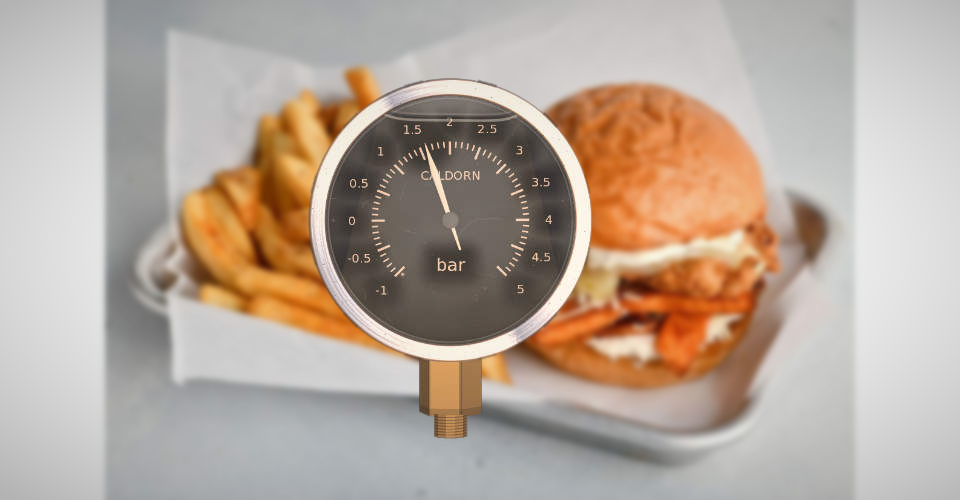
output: 1.6 (bar)
